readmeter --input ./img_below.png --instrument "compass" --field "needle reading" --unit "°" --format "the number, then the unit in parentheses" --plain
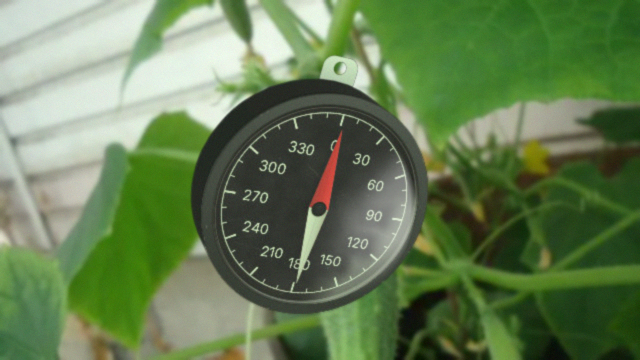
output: 0 (°)
